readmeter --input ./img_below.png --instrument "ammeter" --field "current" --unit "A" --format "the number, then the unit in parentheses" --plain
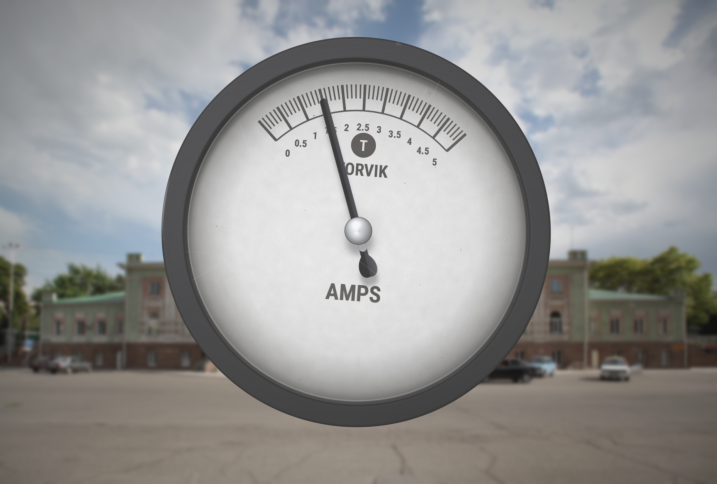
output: 1.5 (A)
